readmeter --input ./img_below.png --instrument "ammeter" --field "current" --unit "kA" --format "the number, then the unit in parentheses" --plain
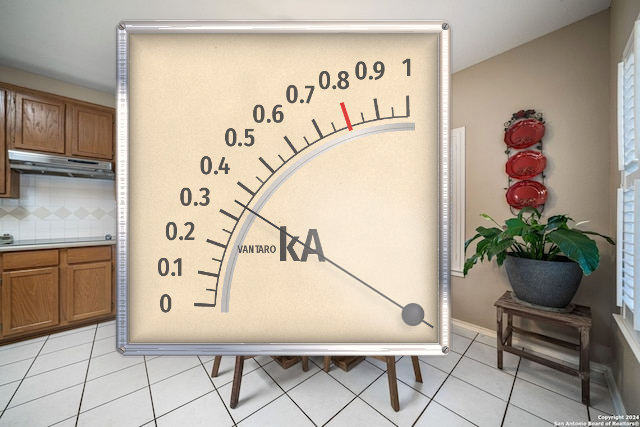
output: 0.35 (kA)
